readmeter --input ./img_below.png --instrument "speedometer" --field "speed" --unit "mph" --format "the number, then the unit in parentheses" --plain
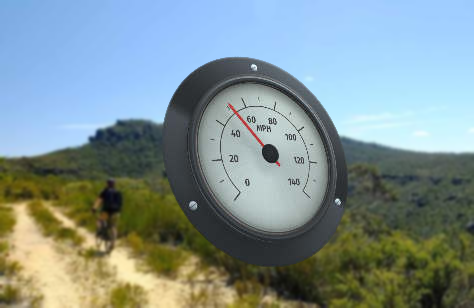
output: 50 (mph)
